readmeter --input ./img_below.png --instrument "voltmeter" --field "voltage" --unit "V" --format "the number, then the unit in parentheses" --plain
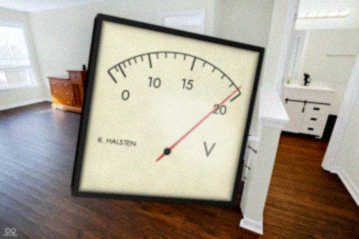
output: 19.5 (V)
